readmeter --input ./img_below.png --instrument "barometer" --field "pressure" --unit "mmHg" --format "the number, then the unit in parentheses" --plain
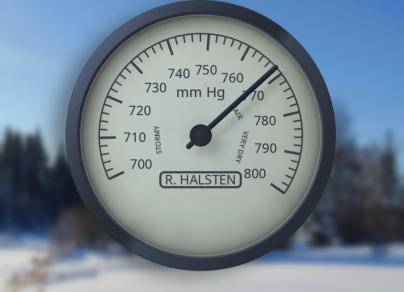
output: 768 (mmHg)
